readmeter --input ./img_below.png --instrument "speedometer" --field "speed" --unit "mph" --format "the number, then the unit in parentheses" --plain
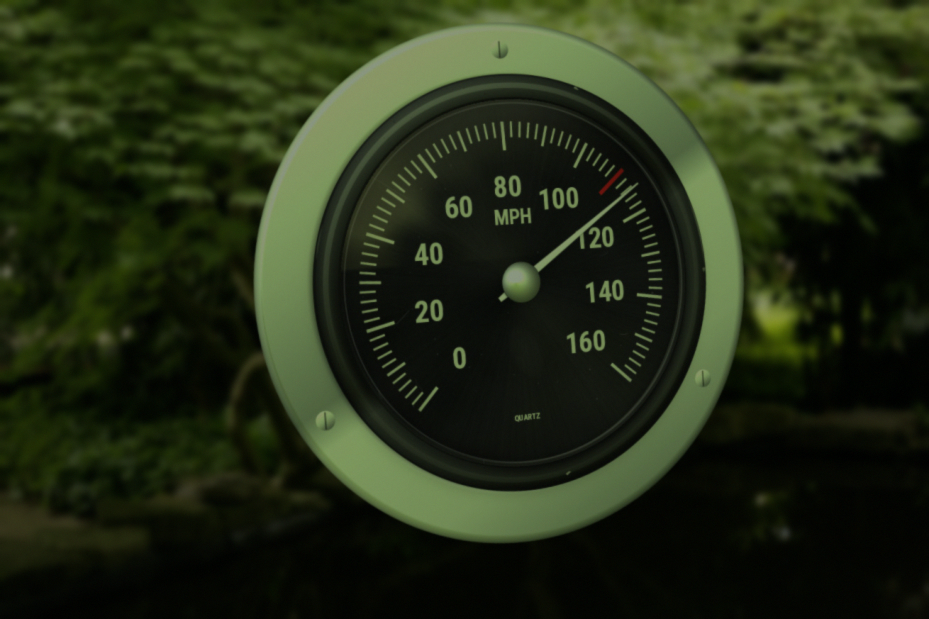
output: 114 (mph)
